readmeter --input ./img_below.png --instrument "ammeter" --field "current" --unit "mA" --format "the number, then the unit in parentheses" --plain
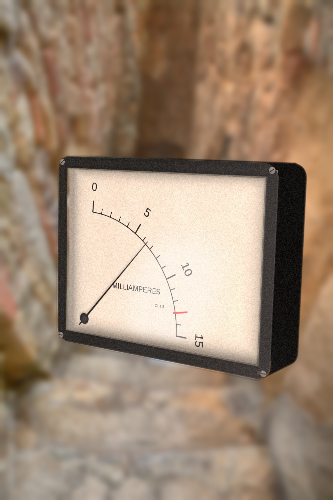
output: 6.5 (mA)
